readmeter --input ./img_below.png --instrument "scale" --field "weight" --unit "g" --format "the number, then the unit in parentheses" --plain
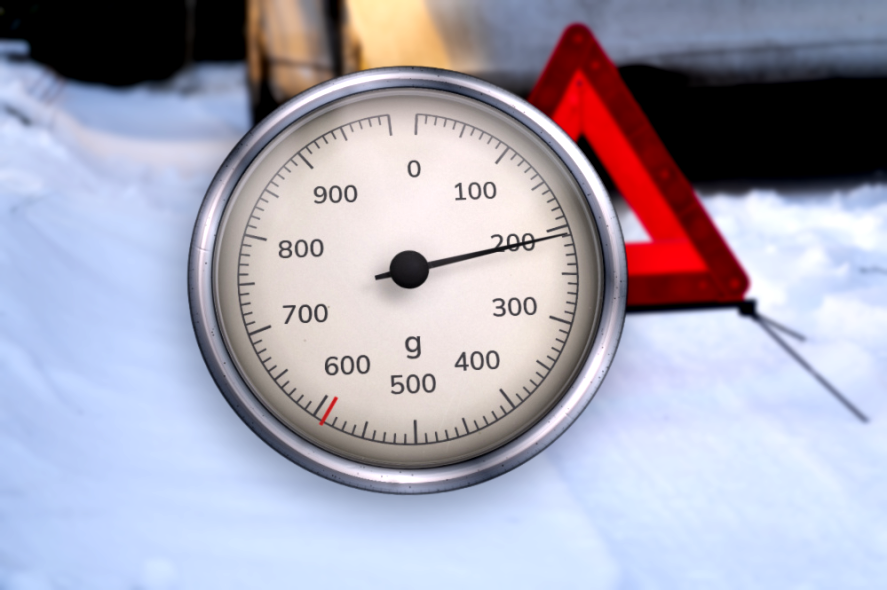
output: 210 (g)
